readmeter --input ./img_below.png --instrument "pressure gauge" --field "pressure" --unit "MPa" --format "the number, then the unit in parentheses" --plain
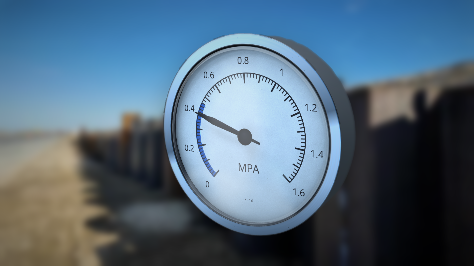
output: 0.4 (MPa)
